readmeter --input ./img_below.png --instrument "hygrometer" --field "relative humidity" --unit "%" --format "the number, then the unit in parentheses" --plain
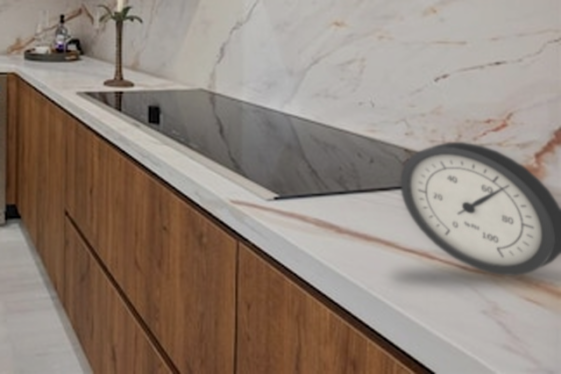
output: 64 (%)
